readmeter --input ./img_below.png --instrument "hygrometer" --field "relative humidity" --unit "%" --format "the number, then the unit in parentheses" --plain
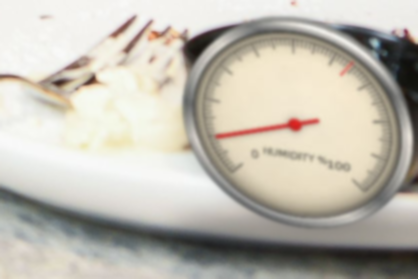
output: 10 (%)
